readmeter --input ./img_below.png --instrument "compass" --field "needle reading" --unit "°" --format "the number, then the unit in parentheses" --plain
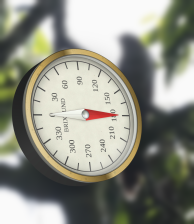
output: 180 (°)
